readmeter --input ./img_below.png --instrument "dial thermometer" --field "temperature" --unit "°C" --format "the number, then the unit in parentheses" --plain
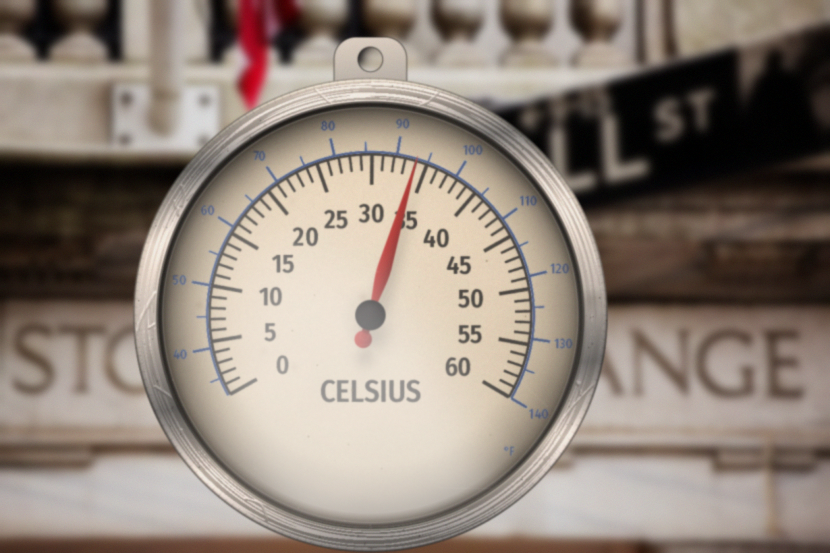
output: 34 (°C)
